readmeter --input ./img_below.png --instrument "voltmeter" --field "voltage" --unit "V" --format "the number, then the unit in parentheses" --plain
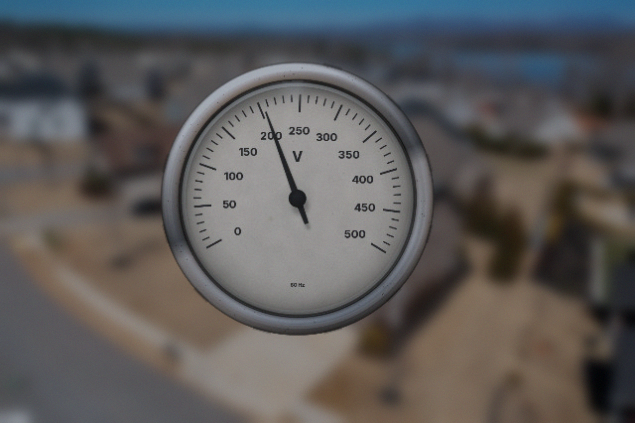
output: 205 (V)
